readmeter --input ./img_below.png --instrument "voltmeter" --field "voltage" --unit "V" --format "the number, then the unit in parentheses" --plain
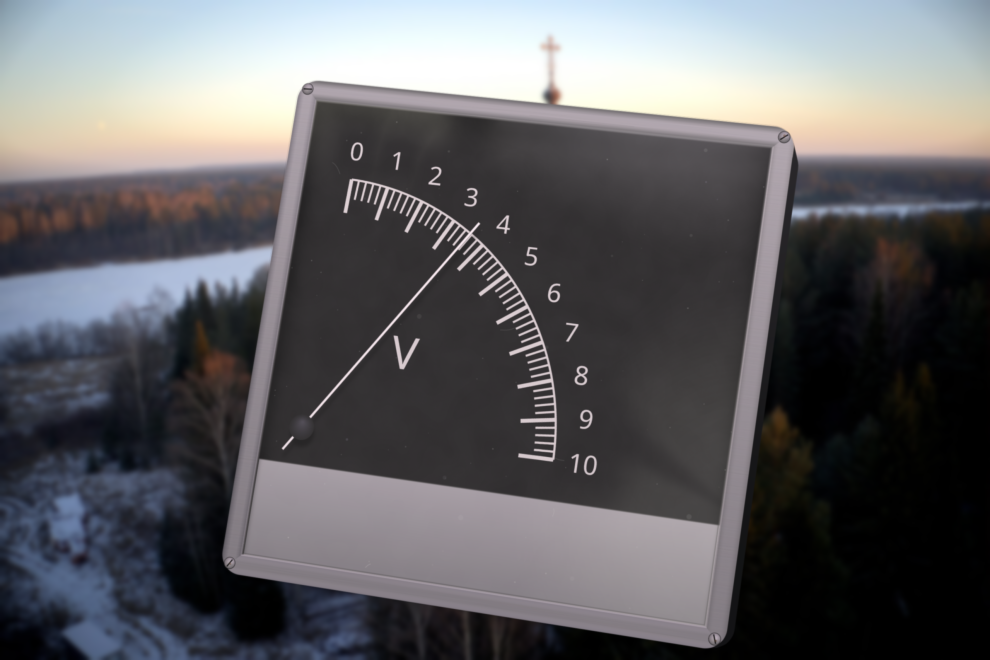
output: 3.6 (V)
